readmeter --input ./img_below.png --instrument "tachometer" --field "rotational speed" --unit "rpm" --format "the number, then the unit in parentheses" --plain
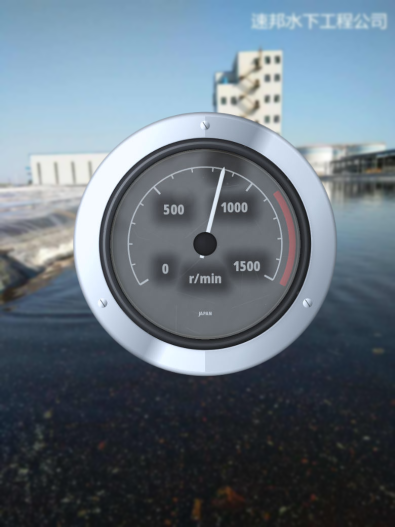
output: 850 (rpm)
